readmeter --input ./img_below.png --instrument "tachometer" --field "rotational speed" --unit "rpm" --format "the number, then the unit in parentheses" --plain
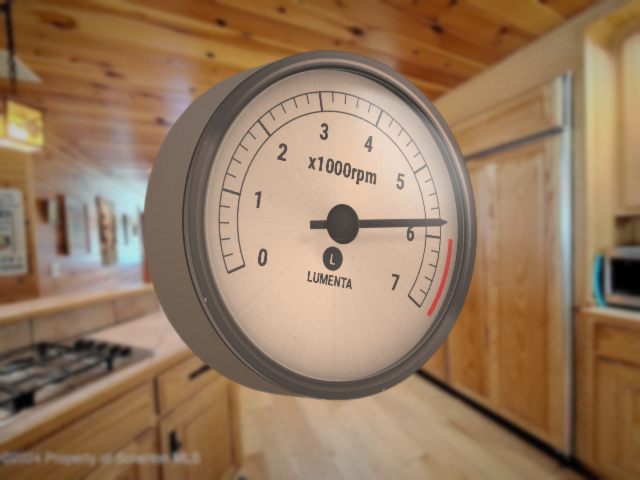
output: 5800 (rpm)
